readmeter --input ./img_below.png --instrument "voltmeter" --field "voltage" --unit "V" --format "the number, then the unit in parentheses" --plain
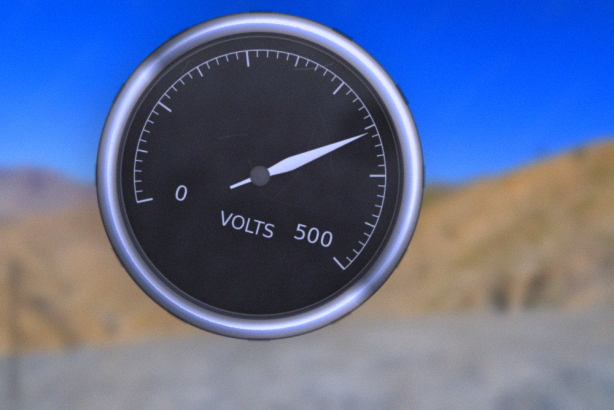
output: 355 (V)
